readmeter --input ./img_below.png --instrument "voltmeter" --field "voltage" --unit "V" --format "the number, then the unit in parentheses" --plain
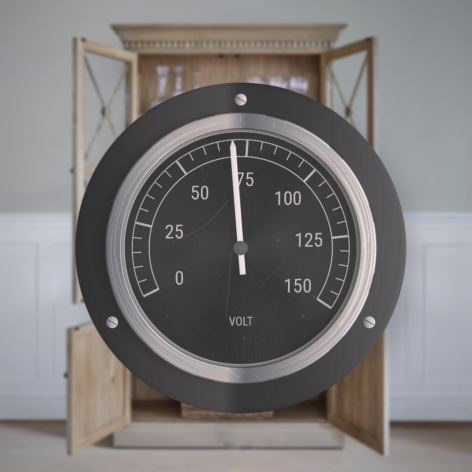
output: 70 (V)
